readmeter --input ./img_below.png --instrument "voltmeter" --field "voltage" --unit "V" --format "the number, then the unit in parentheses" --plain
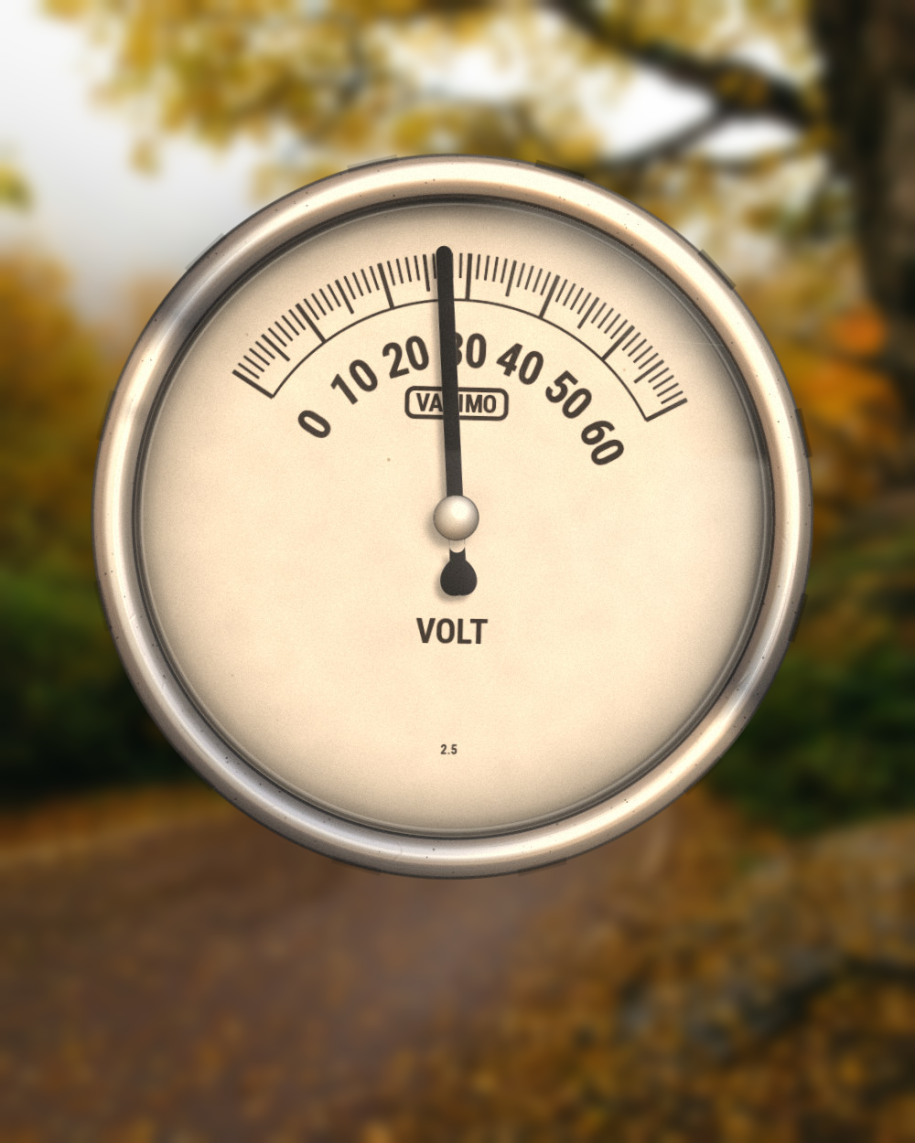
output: 27 (V)
